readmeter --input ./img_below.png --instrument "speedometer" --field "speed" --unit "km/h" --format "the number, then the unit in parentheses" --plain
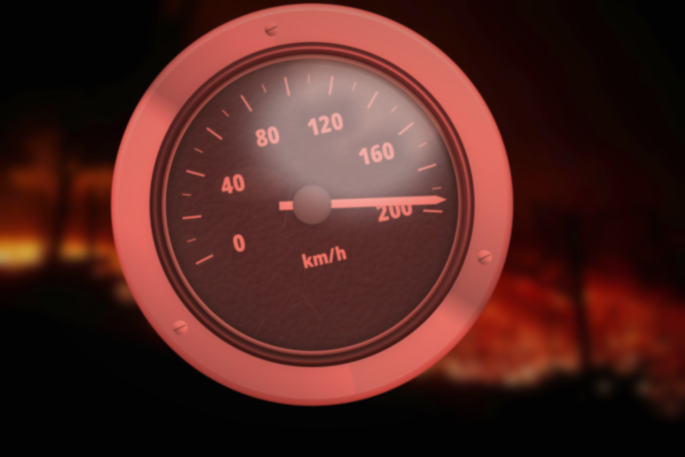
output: 195 (km/h)
